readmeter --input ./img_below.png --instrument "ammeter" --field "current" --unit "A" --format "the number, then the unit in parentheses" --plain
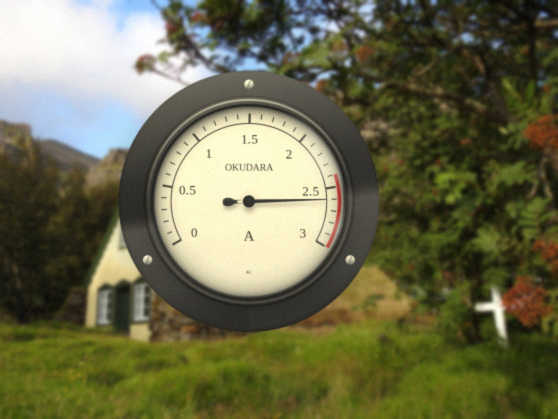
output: 2.6 (A)
